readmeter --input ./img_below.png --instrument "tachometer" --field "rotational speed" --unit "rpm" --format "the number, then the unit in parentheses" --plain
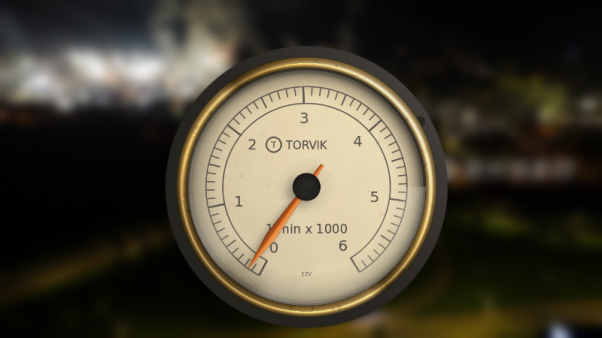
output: 150 (rpm)
